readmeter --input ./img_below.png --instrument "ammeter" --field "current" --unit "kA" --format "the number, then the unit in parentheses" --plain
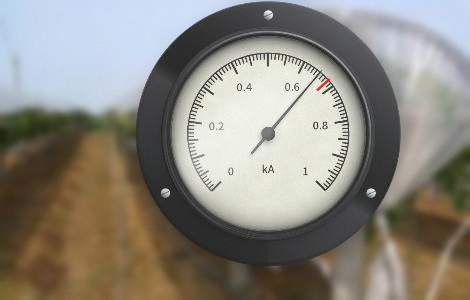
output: 0.65 (kA)
